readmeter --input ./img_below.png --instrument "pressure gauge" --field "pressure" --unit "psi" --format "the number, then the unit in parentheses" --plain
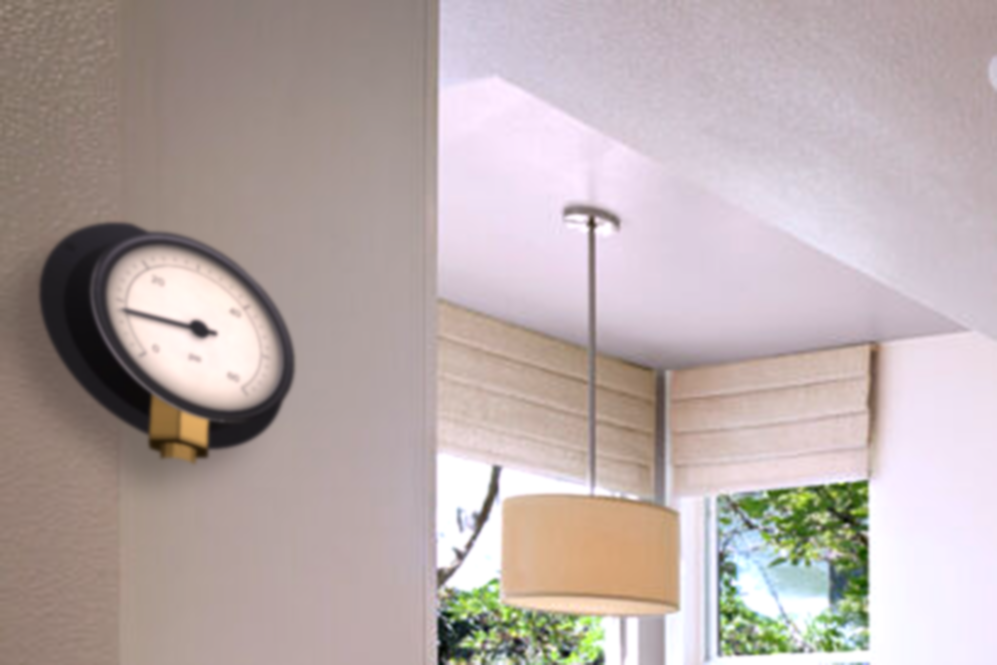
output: 8 (psi)
